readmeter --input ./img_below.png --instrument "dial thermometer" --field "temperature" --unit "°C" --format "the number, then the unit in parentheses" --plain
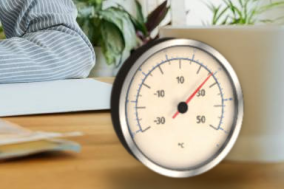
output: 25 (°C)
